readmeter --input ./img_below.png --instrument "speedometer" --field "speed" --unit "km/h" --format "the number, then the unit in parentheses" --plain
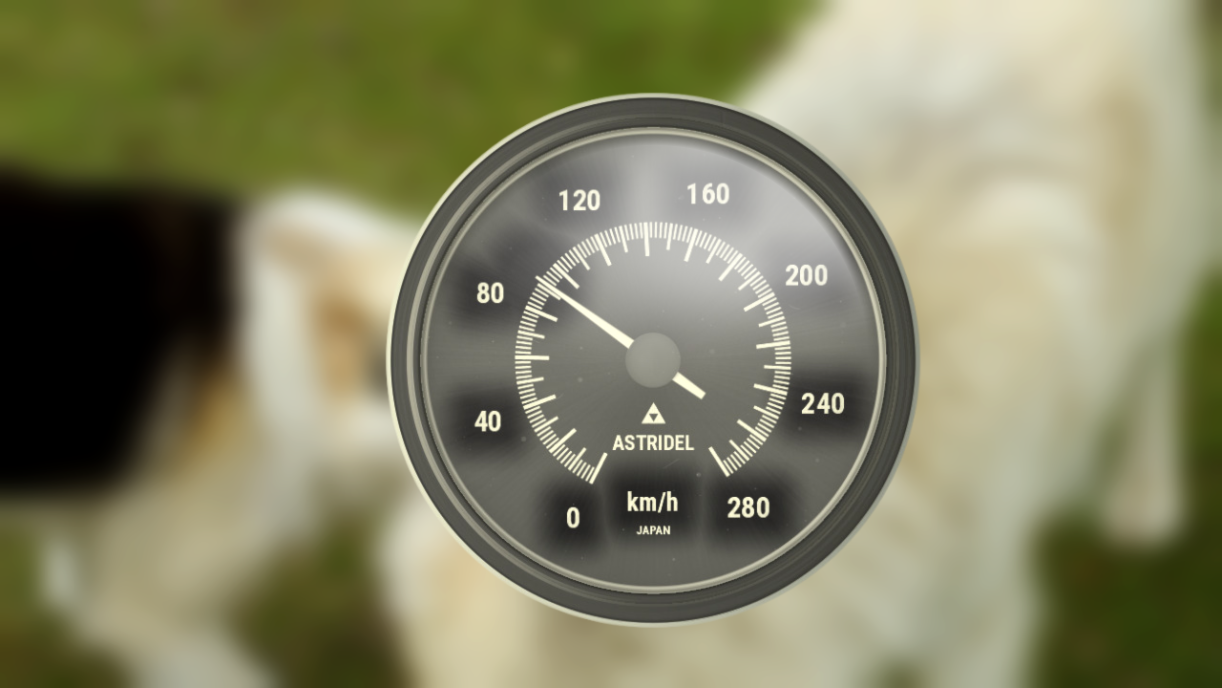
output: 92 (km/h)
